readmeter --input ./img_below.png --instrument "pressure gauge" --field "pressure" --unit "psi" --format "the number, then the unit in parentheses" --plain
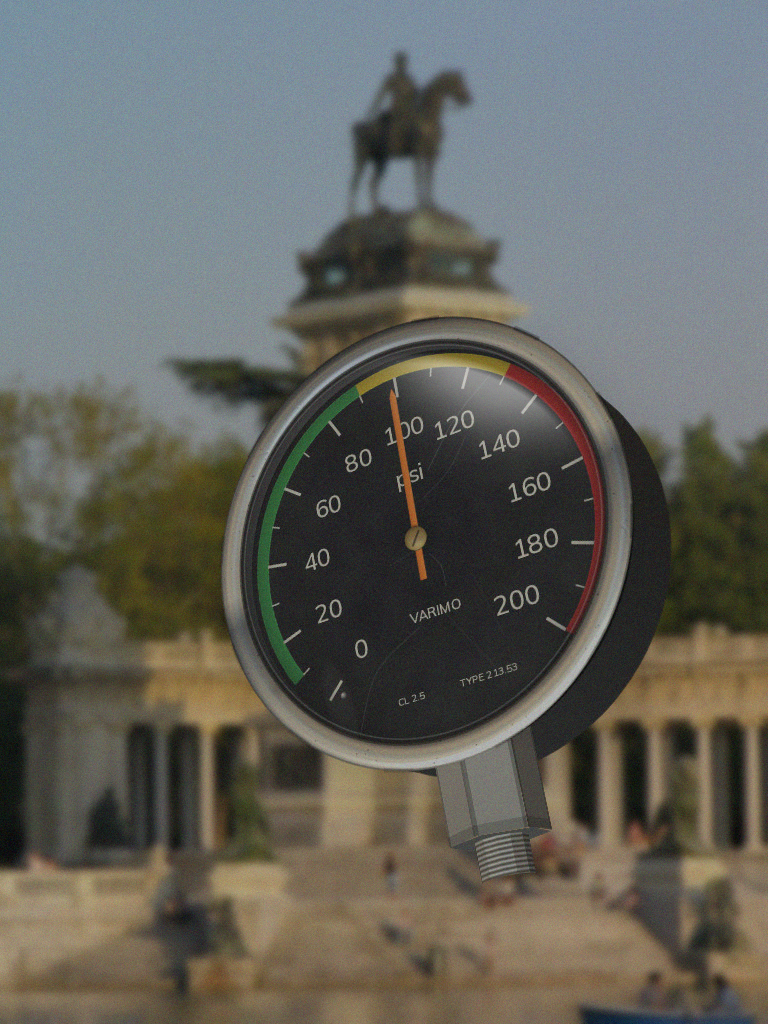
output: 100 (psi)
